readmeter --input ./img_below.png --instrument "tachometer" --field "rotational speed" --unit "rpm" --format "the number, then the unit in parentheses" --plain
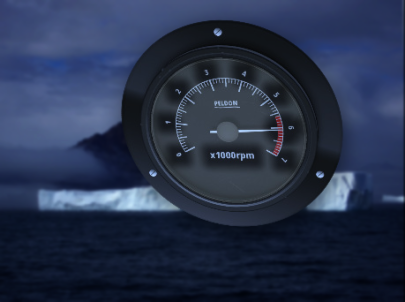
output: 6000 (rpm)
